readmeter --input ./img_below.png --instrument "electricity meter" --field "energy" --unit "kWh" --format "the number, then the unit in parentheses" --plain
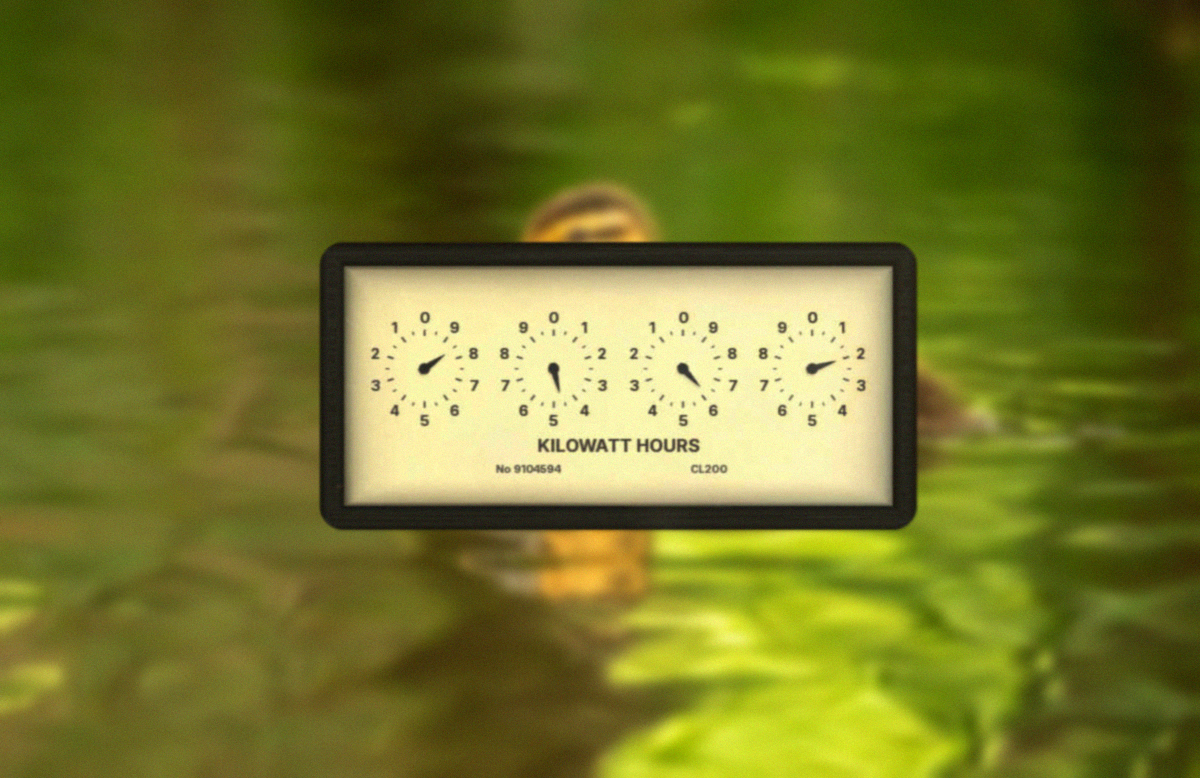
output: 8462 (kWh)
